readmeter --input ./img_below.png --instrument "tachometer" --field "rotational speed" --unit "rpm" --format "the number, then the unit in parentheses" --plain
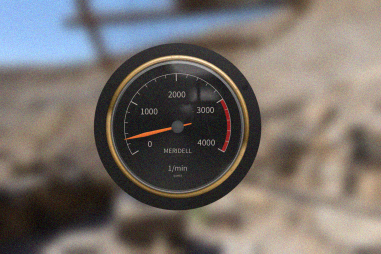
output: 300 (rpm)
